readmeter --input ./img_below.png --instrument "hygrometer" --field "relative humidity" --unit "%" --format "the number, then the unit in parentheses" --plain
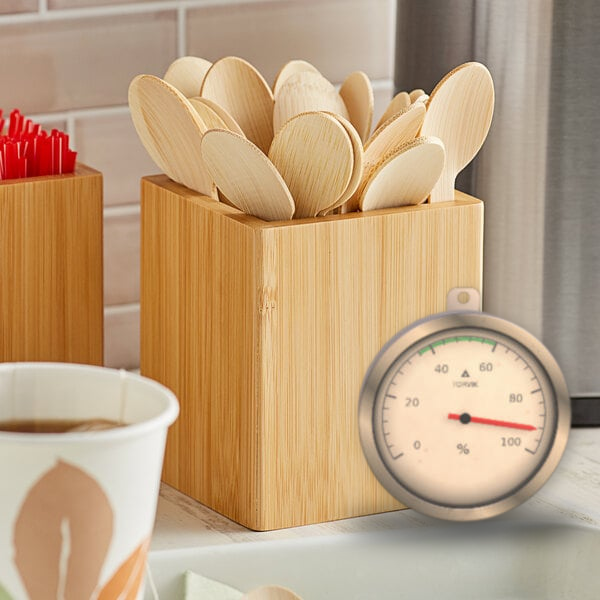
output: 92 (%)
